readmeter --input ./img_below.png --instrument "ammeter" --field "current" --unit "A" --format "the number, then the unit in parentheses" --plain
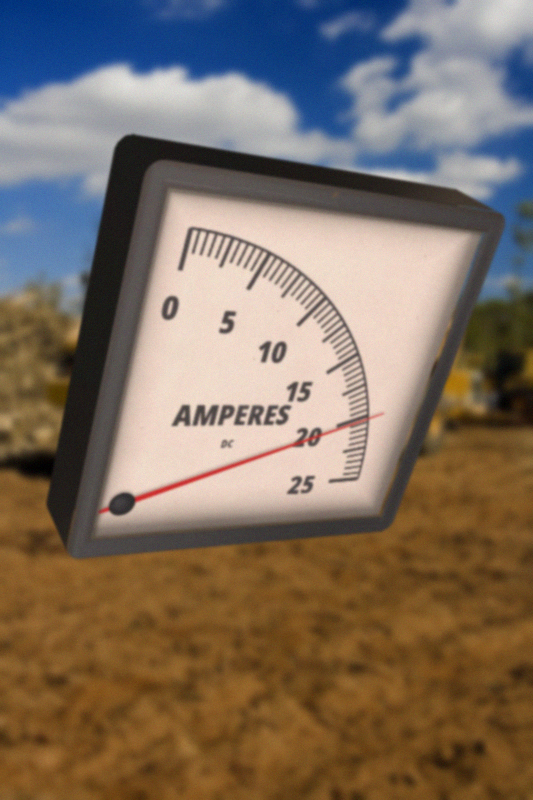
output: 20 (A)
